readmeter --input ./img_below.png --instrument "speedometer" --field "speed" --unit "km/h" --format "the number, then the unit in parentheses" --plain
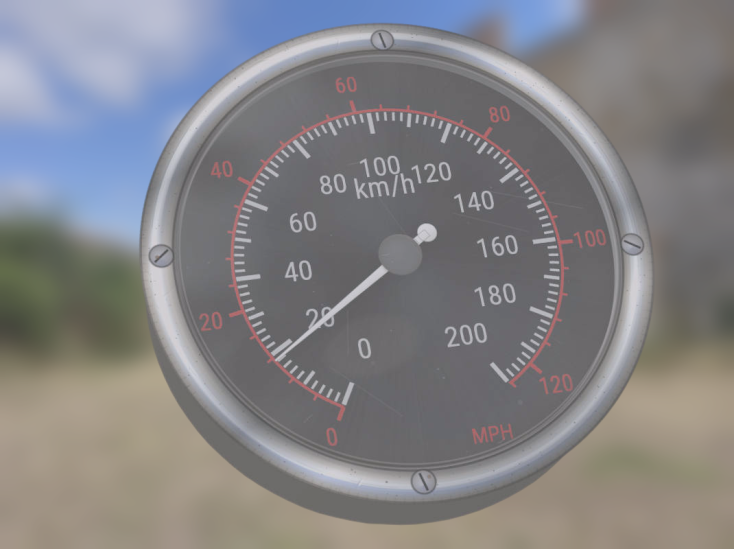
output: 18 (km/h)
